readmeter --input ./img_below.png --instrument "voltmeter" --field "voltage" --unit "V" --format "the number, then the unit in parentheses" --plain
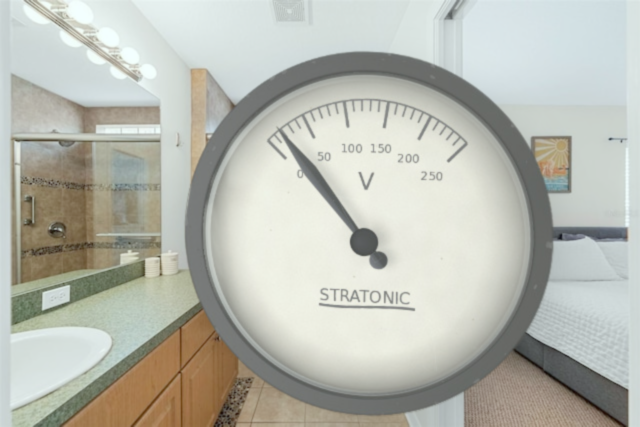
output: 20 (V)
